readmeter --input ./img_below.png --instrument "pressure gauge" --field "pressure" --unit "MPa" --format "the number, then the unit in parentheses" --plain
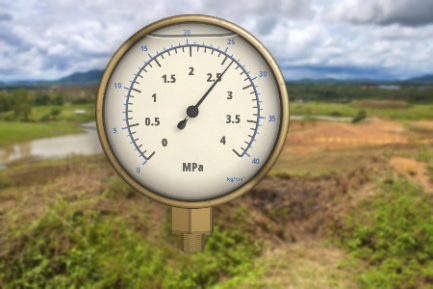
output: 2.6 (MPa)
